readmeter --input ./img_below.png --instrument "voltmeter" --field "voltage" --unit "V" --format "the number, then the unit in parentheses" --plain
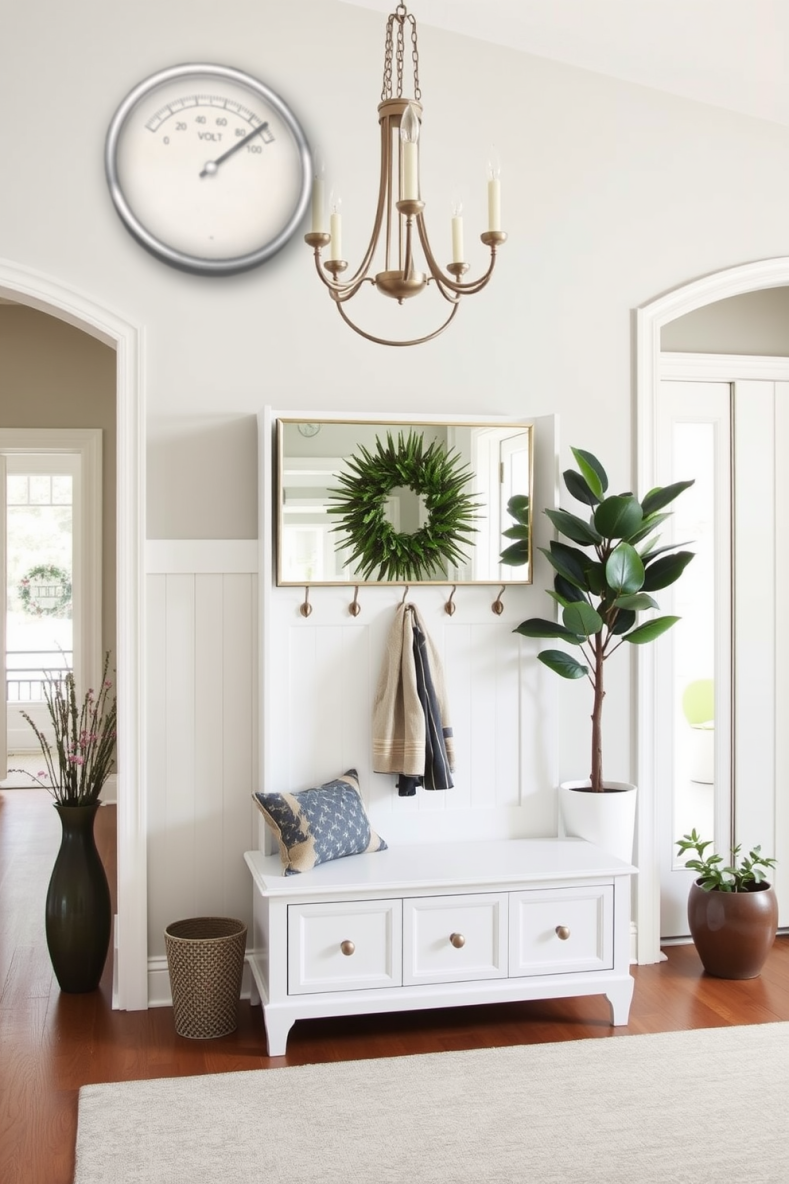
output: 90 (V)
